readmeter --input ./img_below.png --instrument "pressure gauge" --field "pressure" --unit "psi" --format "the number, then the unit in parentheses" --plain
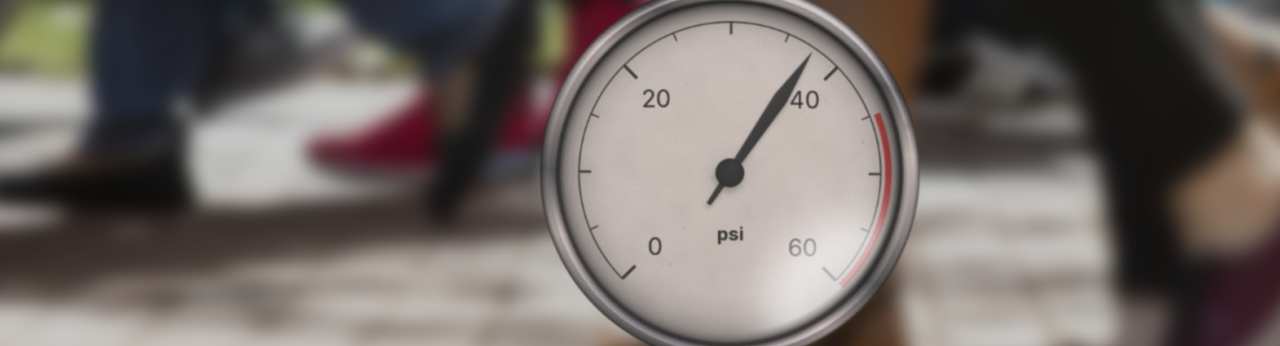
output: 37.5 (psi)
